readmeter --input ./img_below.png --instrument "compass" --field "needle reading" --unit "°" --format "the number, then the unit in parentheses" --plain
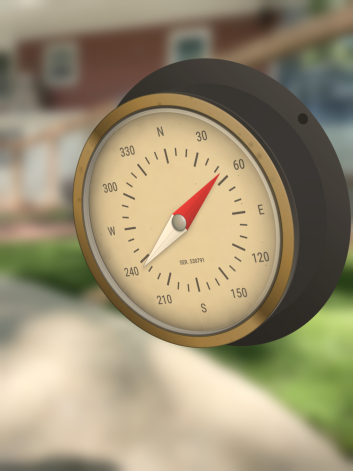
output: 55 (°)
